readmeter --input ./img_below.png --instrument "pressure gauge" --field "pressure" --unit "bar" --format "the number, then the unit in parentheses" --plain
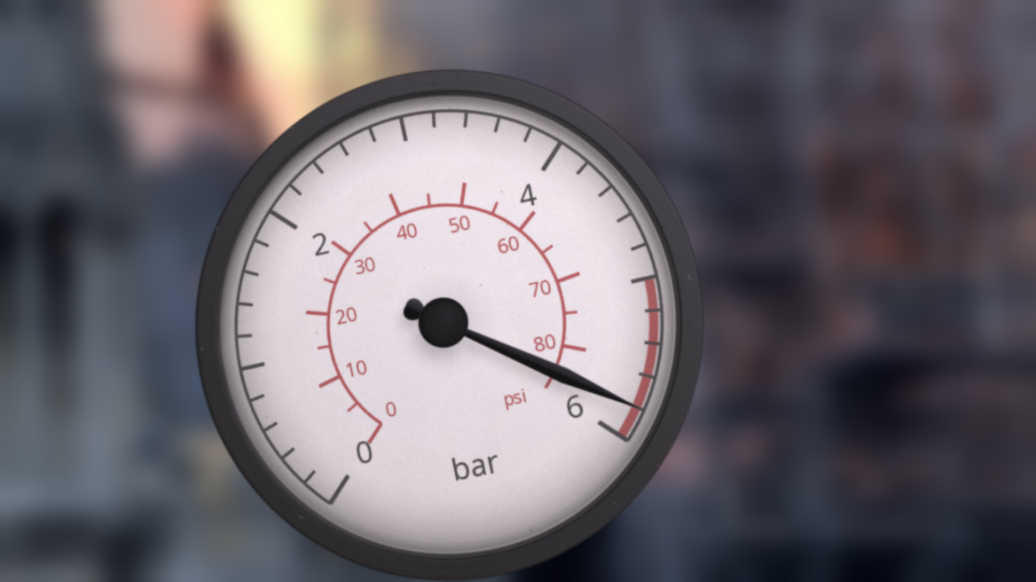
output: 5.8 (bar)
